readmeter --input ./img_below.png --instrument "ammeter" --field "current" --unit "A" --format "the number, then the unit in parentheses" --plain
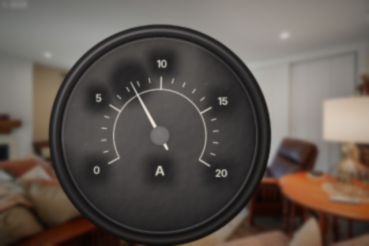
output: 7.5 (A)
